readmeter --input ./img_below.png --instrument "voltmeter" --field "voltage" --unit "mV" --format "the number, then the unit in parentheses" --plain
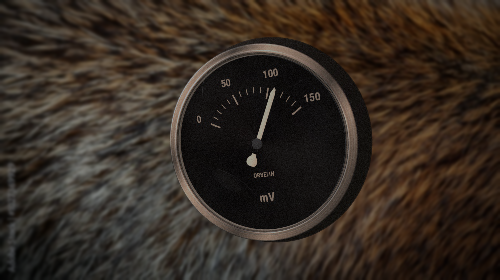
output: 110 (mV)
